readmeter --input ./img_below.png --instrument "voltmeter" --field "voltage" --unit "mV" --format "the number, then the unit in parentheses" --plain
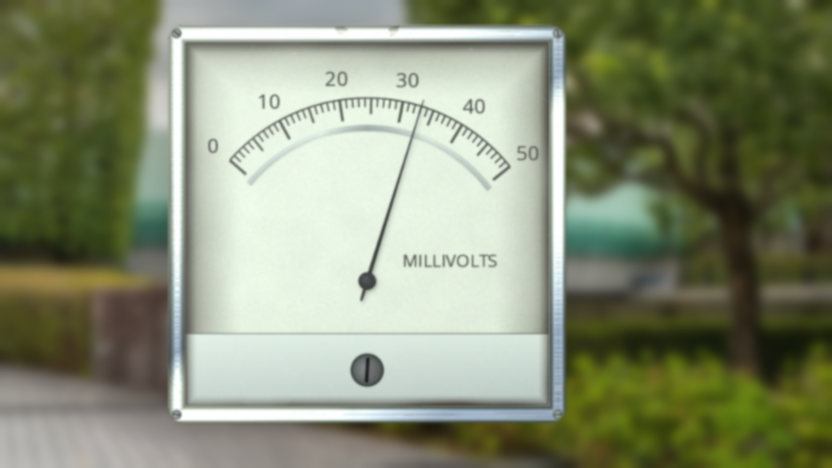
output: 33 (mV)
